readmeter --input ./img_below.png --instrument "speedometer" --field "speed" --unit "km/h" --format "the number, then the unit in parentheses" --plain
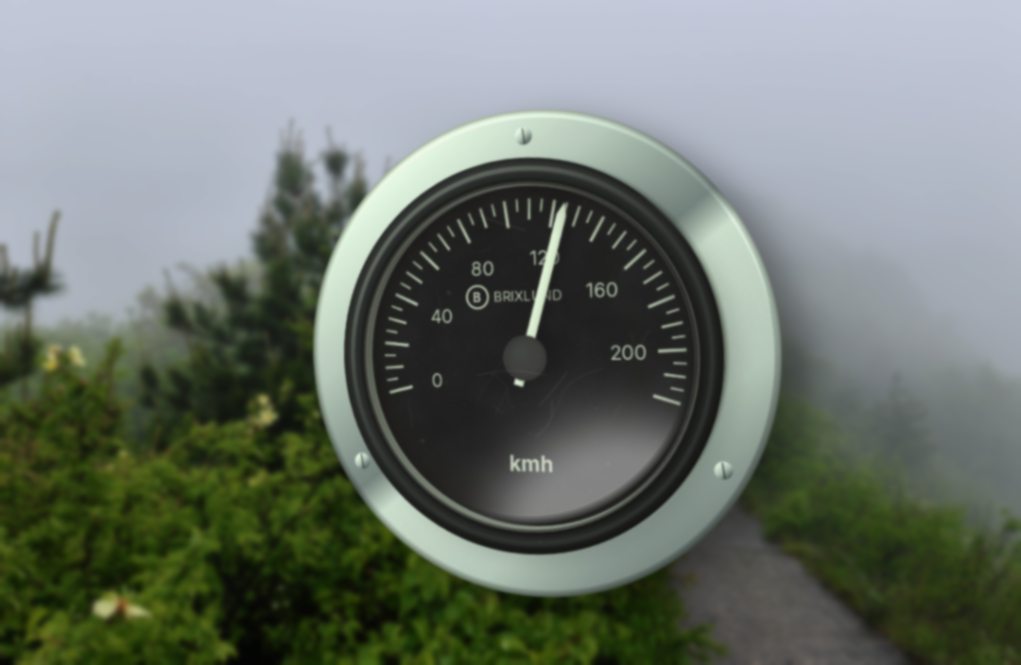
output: 125 (km/h)
